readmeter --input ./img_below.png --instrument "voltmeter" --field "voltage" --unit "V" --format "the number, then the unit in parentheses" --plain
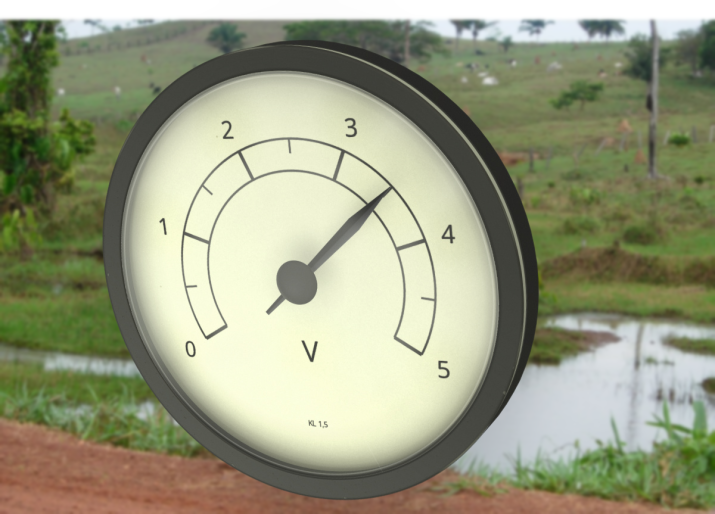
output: 3.5 (V)
